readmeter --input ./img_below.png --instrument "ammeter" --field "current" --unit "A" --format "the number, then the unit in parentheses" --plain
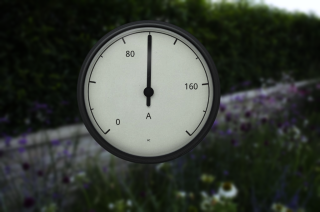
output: 100 (A)
